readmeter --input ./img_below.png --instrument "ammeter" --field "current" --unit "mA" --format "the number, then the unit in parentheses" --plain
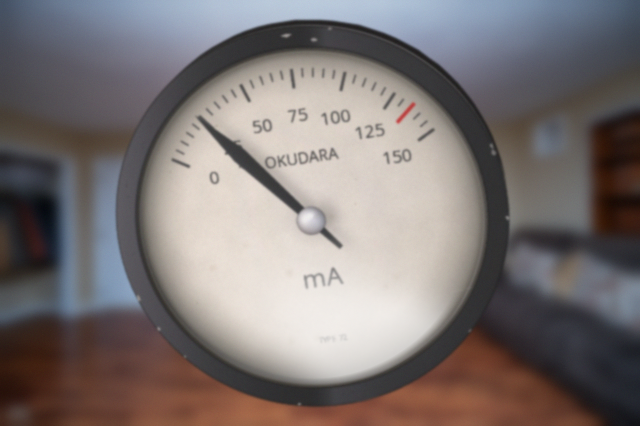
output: 25 (mA)
